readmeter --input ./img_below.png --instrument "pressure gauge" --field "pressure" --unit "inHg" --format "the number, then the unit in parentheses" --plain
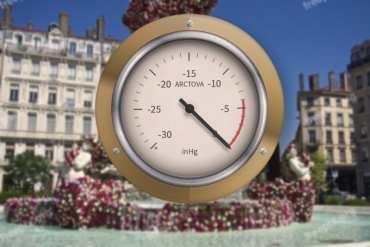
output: 0 (inHg)
